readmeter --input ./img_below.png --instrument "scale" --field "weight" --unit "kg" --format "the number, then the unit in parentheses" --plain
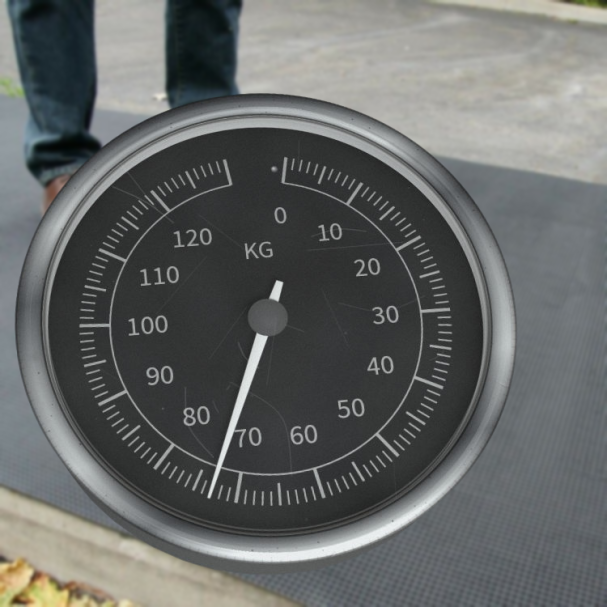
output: 73 (kg)
